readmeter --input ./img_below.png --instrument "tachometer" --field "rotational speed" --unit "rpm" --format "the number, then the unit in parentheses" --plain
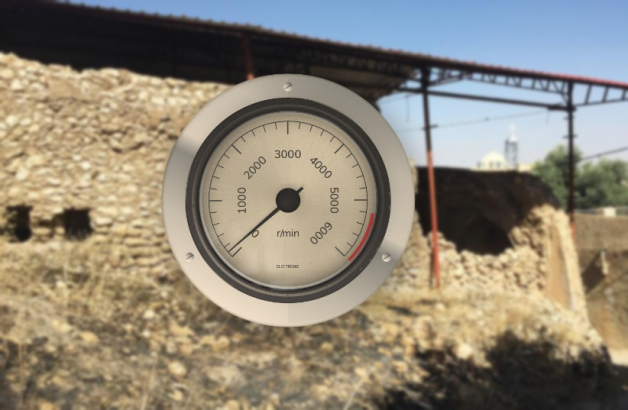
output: 100 (rpm)
